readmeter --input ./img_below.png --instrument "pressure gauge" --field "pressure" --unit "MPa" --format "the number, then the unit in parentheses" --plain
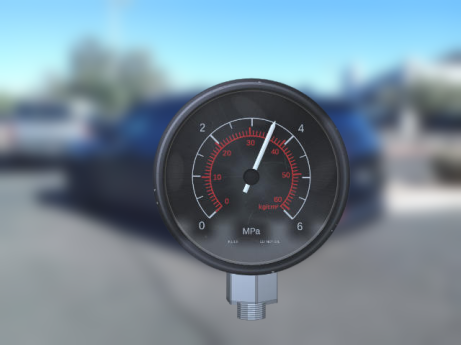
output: 3.5 (MPa)
